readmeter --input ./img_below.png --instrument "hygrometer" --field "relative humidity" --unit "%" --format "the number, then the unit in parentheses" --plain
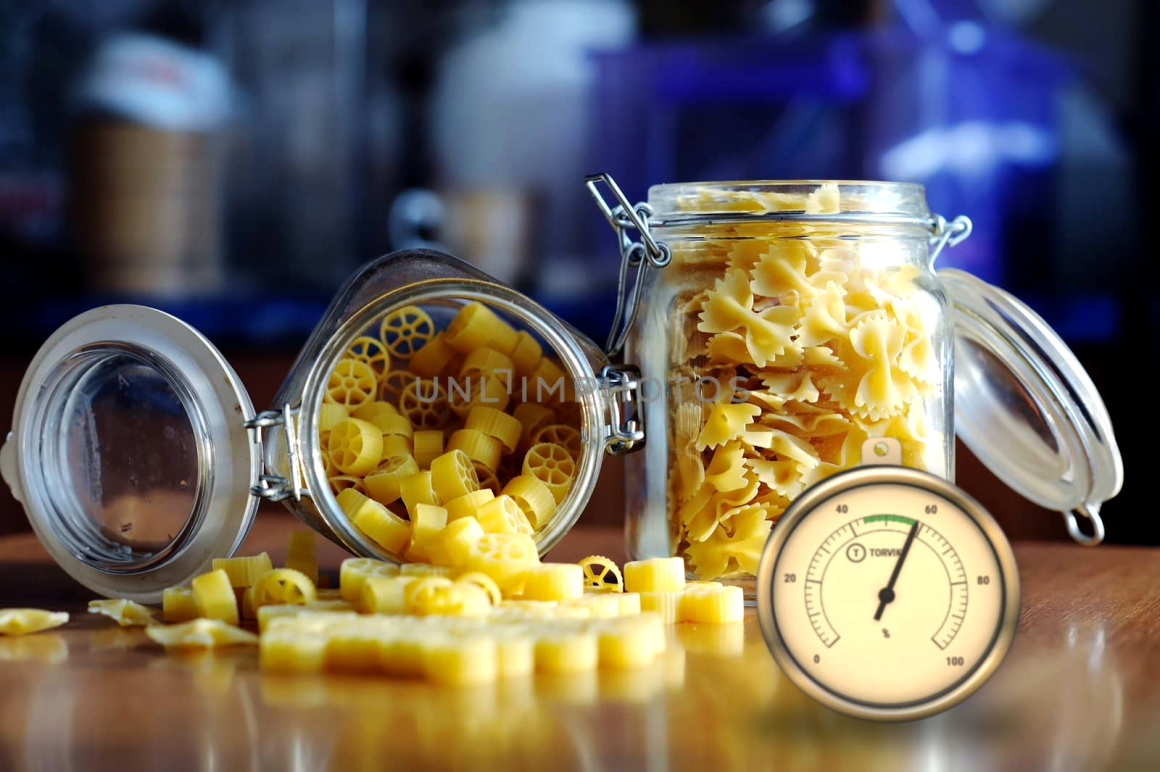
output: 58 (%)
